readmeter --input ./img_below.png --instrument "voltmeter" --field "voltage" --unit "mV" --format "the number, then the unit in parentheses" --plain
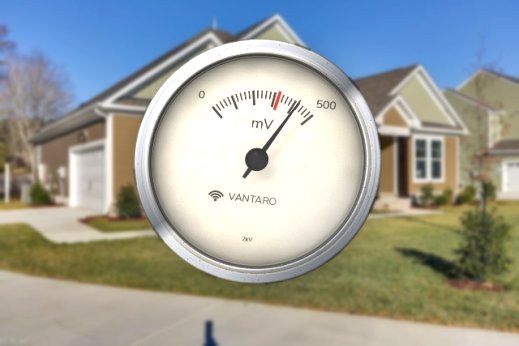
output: 420 (mV)
